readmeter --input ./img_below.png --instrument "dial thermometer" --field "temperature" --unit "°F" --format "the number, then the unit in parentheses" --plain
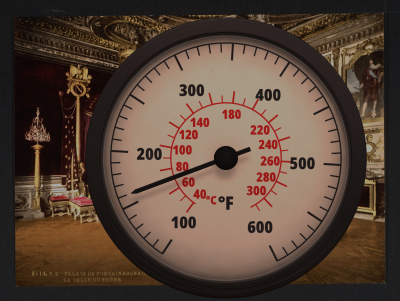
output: 160 (°F)
